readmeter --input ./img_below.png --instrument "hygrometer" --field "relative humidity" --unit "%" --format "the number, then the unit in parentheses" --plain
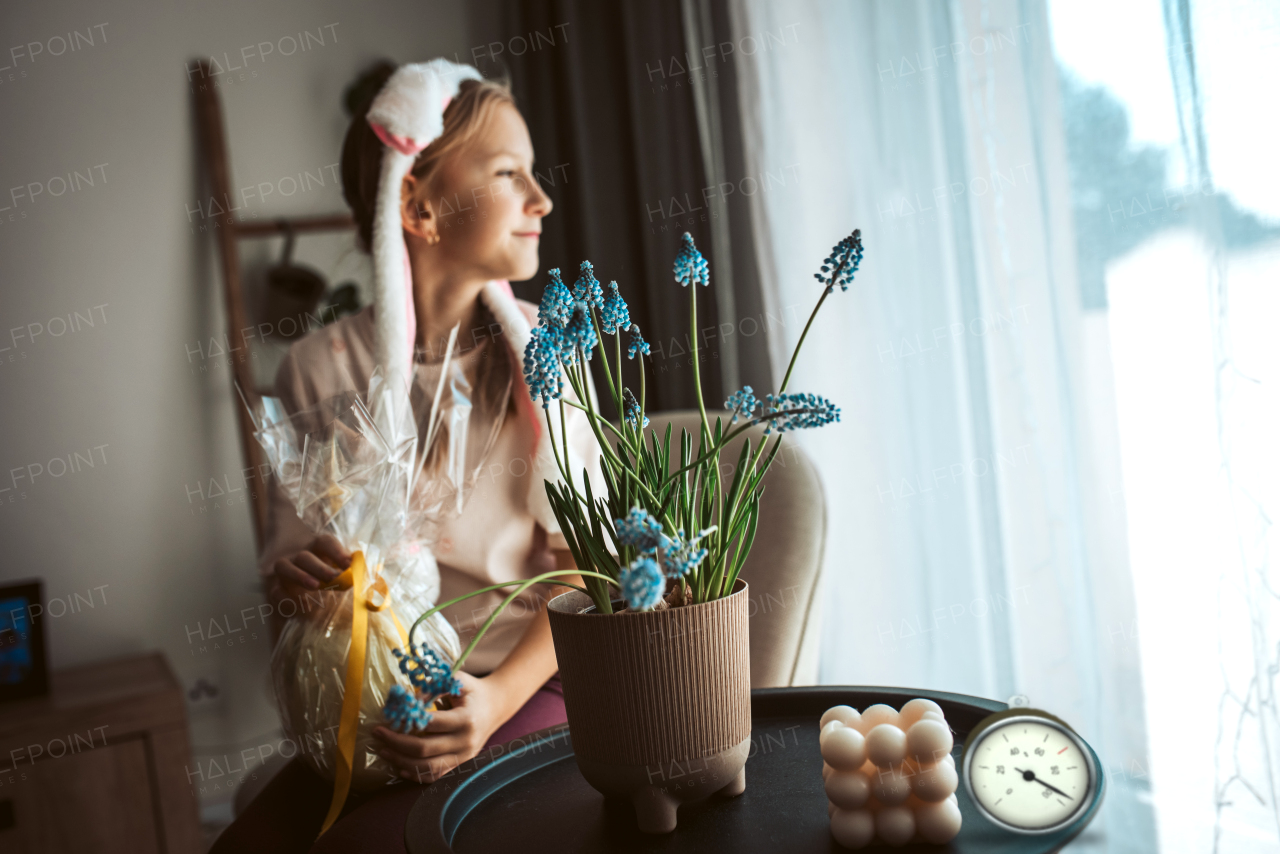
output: 95 (%)
